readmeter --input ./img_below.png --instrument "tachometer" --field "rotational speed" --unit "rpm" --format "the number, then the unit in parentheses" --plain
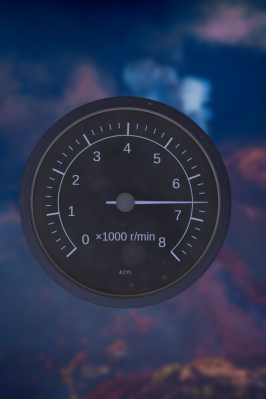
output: 6600 (rpm)
